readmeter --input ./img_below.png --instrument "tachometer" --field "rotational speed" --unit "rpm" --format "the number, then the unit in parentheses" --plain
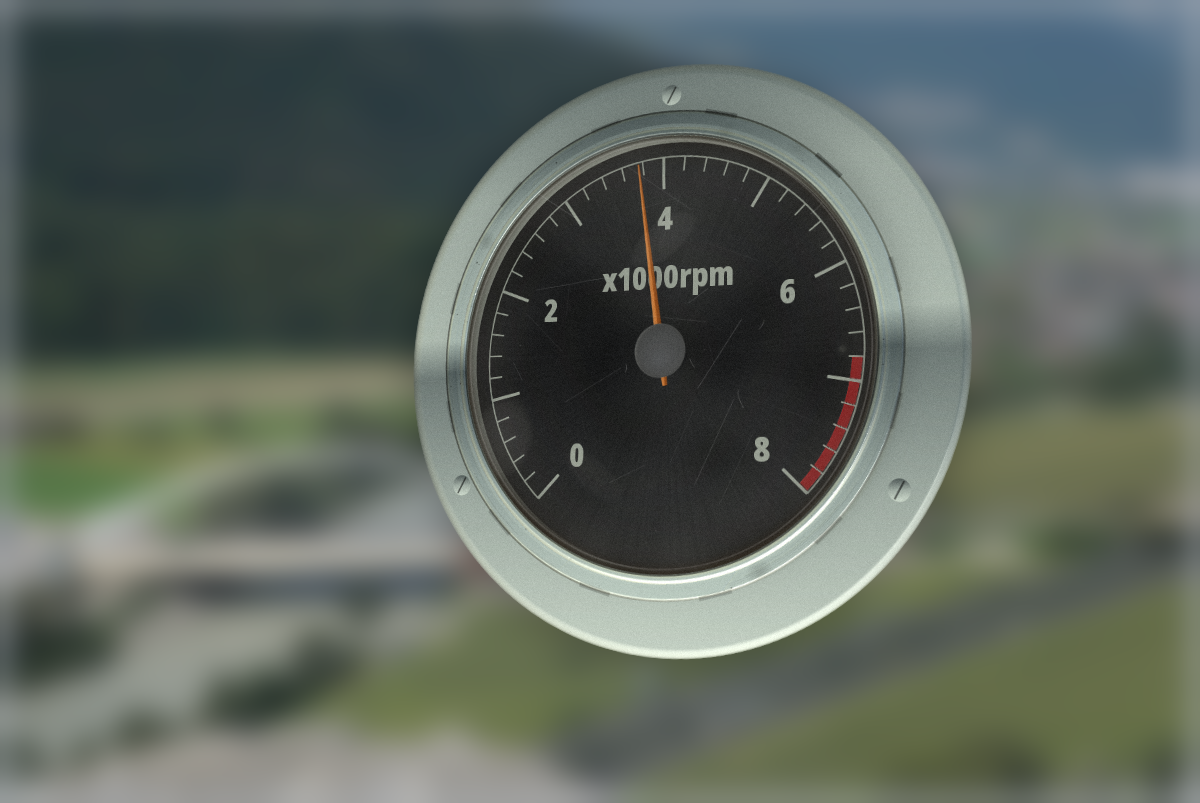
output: 3800 (rpm)
